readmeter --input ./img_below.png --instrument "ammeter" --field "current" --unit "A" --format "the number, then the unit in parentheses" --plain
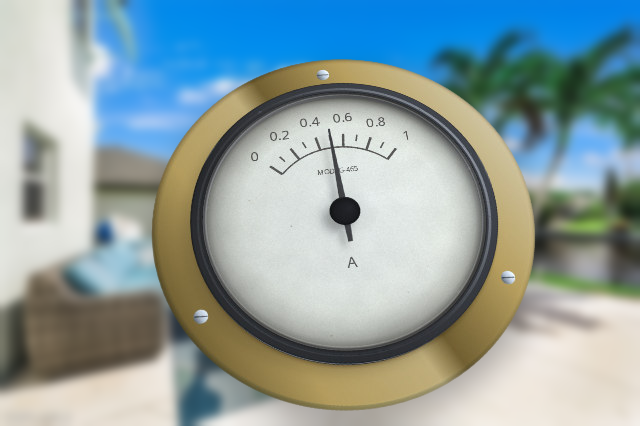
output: 0.5 (A)
